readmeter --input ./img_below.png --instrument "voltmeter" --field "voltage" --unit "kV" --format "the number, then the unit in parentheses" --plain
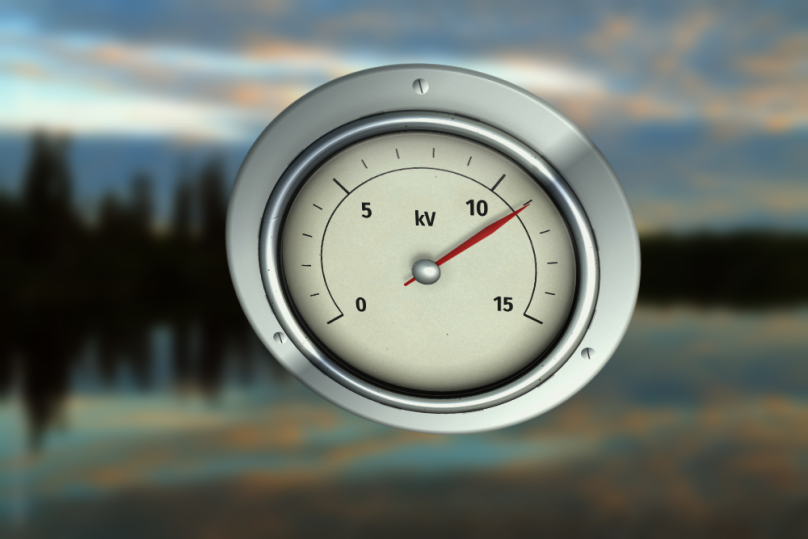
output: 11 (kV)
